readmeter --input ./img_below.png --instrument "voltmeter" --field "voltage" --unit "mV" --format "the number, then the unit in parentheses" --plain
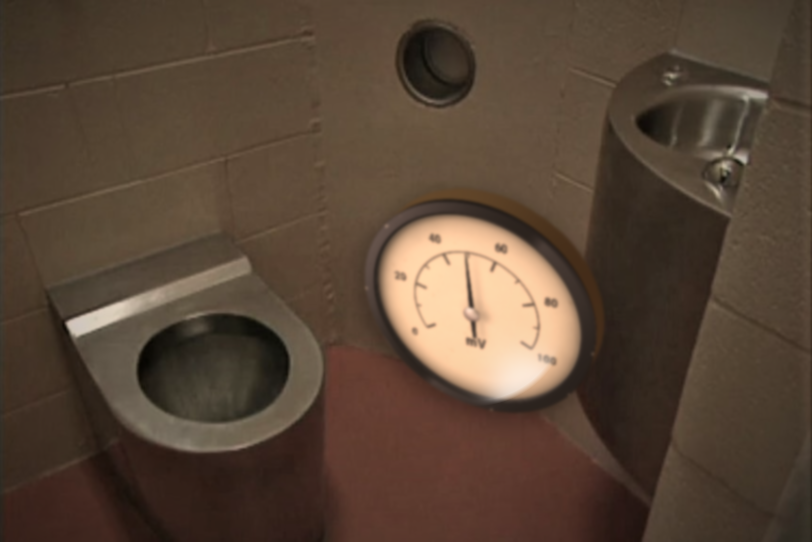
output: 50 (mV)
